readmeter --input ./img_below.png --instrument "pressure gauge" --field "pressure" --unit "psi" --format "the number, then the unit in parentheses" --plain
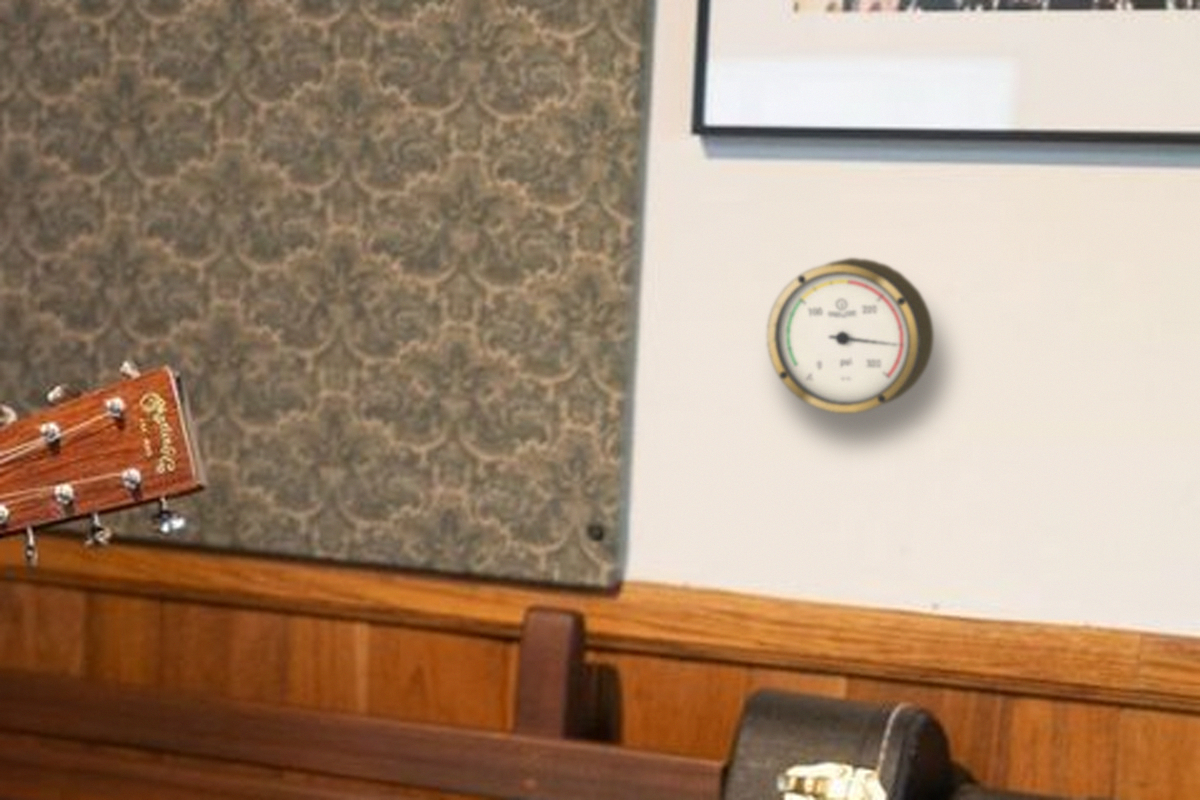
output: 260 (psi)
